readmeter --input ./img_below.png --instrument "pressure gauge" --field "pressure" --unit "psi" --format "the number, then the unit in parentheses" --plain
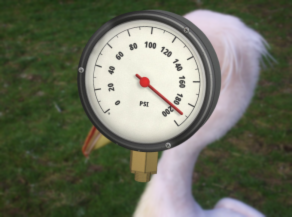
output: 190 (psi)
